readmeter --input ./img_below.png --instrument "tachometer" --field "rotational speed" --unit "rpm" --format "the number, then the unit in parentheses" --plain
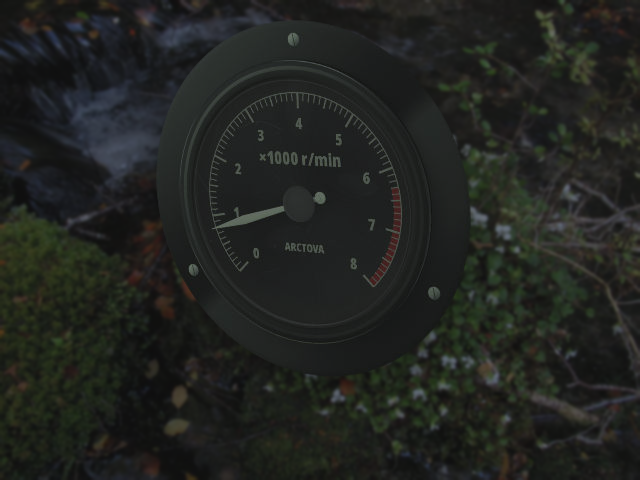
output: 800 (rpm)
